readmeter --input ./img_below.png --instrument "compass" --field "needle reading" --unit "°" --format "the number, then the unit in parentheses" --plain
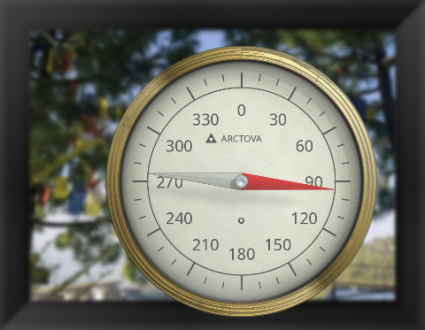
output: 95 (°)
